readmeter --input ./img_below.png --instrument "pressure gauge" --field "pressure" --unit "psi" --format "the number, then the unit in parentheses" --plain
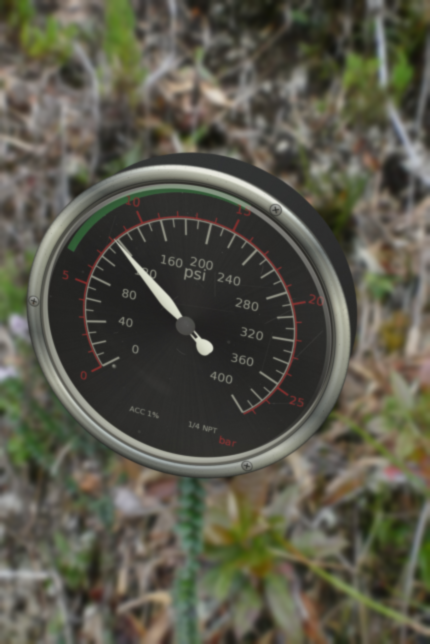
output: 120 (psi)
